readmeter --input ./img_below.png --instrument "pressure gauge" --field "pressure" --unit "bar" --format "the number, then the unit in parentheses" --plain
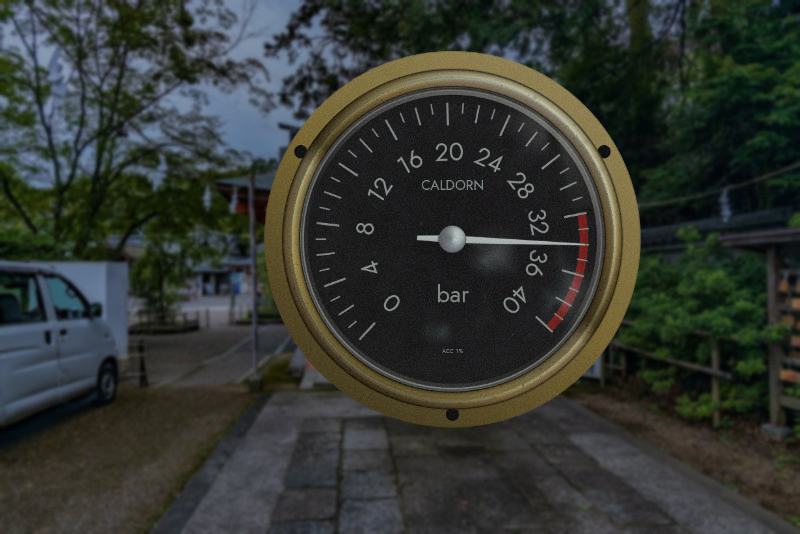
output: 34 (bar)
